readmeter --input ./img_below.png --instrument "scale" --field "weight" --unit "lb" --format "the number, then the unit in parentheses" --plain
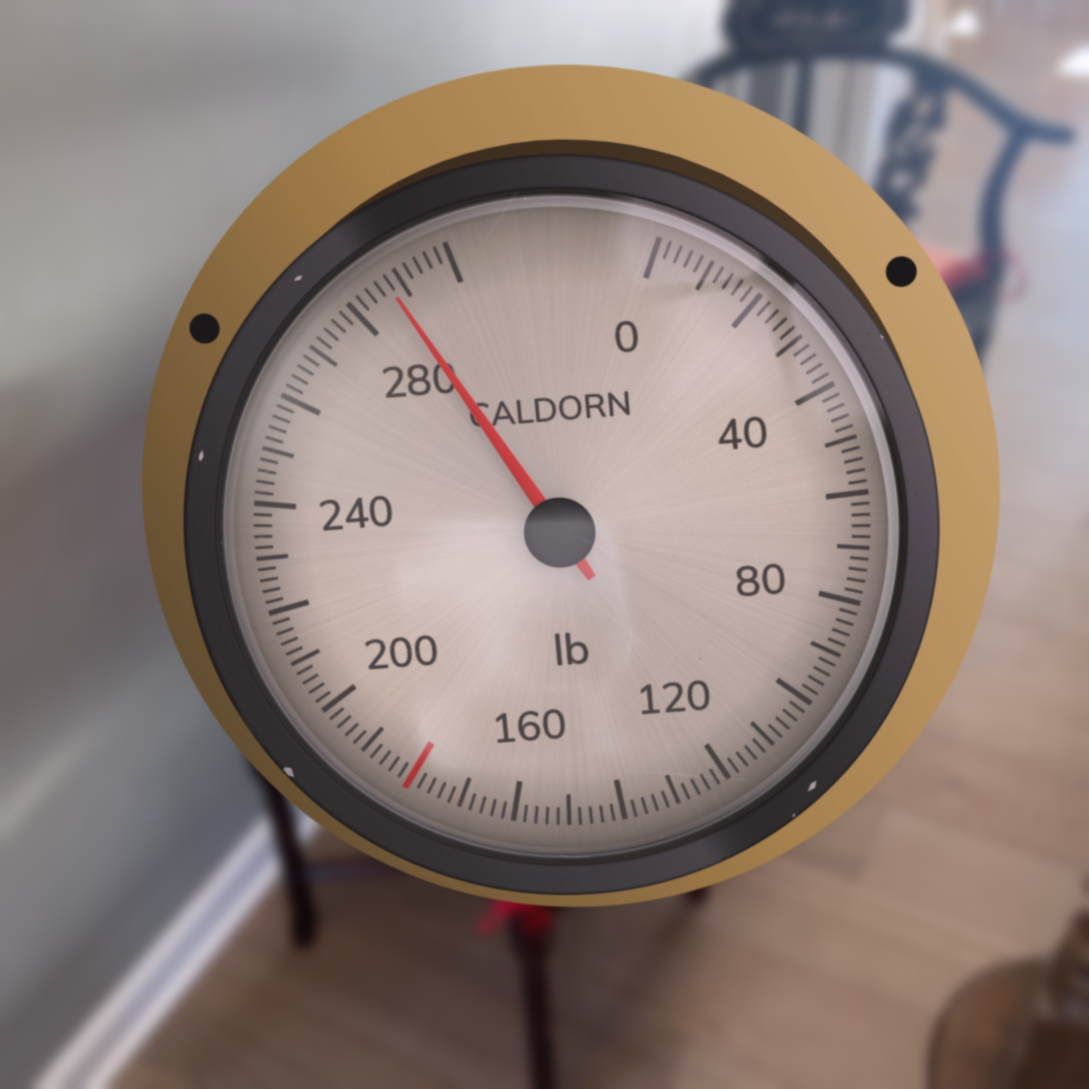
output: 288 (lb)
